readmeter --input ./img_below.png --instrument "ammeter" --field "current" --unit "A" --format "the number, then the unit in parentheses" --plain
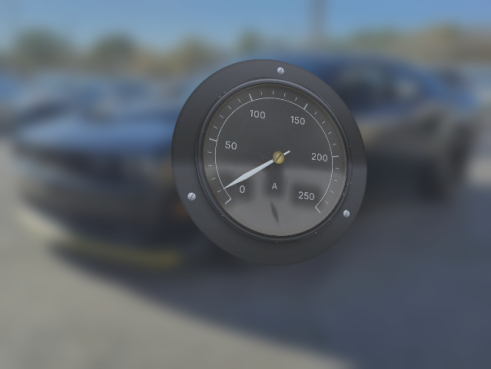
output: 10 (A)
